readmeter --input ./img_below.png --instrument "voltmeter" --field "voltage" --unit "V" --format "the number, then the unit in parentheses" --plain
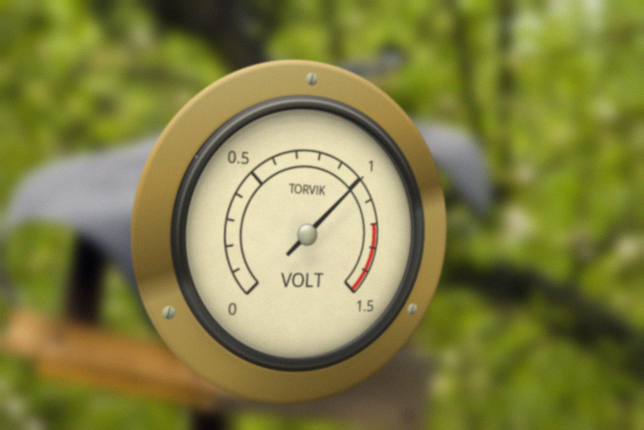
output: 1 (V)
